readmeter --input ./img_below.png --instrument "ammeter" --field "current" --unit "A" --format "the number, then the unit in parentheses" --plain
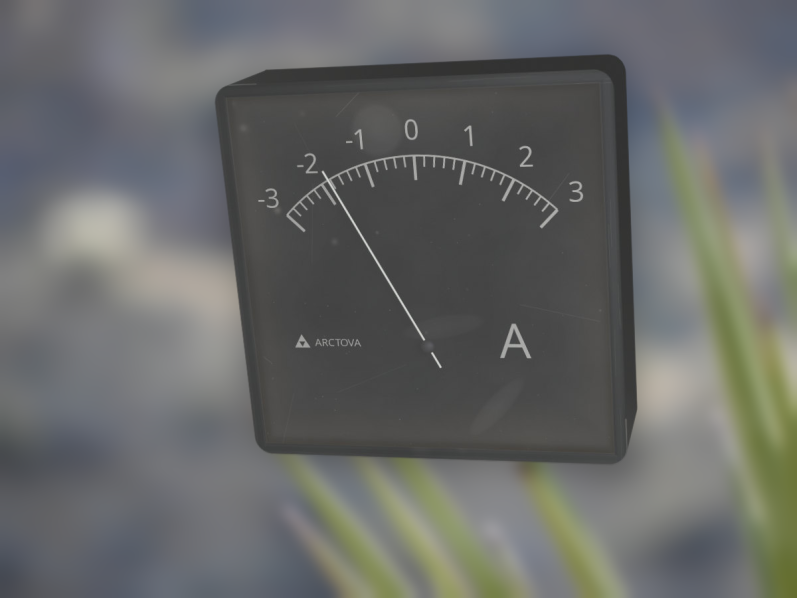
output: -1.8 (A)
